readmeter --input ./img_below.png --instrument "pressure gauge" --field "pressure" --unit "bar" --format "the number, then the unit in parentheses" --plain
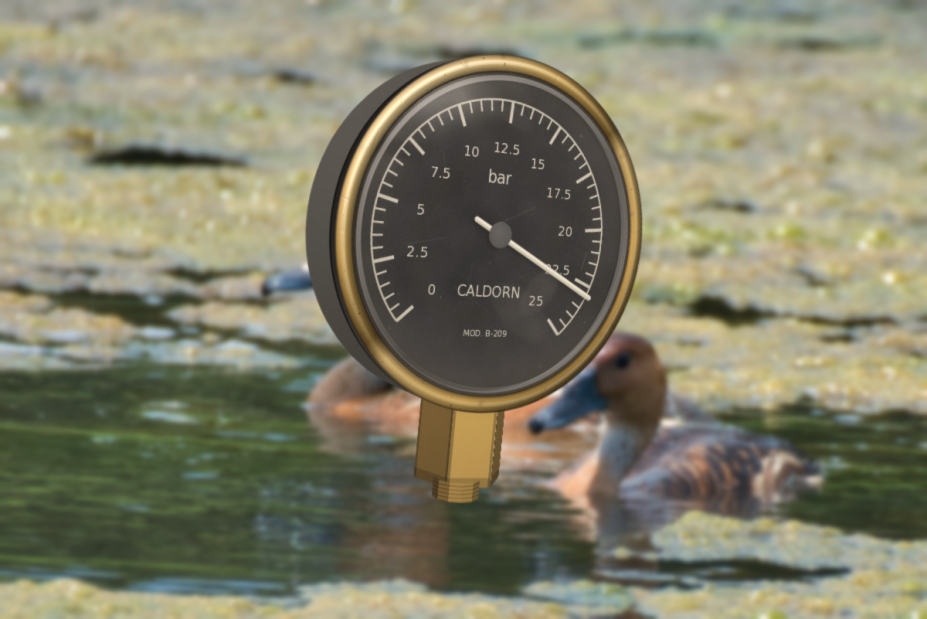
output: 23 (bar)
